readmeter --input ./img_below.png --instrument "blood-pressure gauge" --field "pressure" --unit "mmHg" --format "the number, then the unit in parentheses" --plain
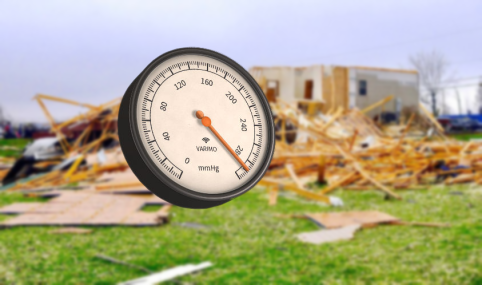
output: 290 (mmHg)
